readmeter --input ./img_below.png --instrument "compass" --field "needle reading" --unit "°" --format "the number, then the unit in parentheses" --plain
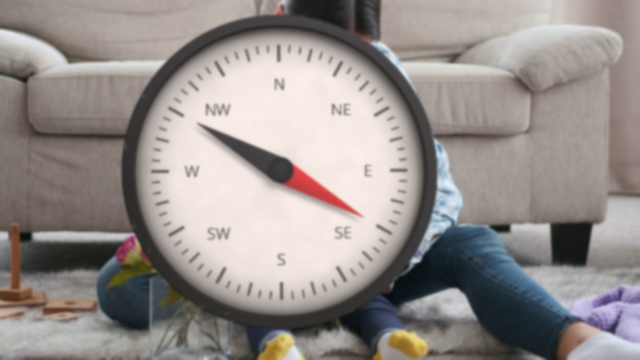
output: 120 (°)
